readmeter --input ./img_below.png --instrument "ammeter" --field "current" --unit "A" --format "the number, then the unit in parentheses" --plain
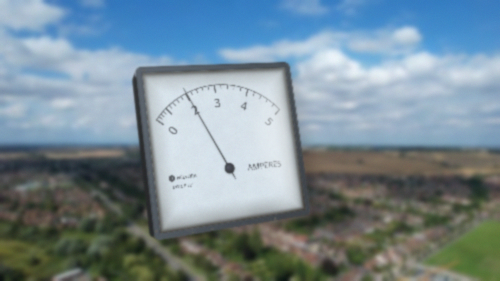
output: 2 (A)
